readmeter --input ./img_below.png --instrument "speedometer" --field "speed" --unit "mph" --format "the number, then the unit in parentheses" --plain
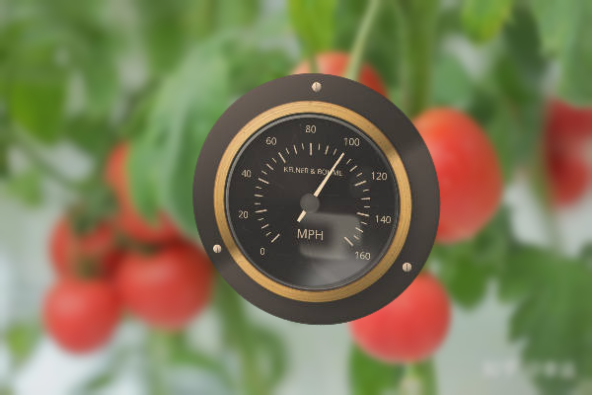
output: 100 (mph)
